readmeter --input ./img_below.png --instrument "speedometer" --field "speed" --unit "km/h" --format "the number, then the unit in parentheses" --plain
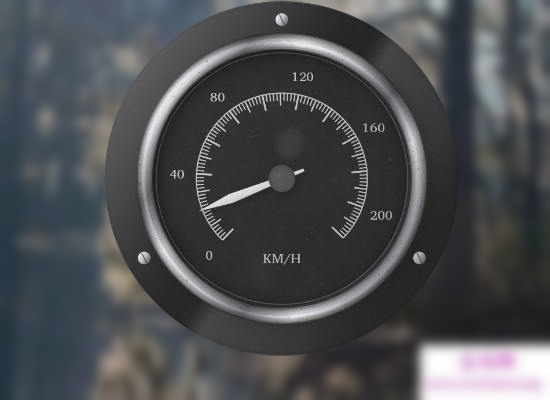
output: 20 (km/h)
